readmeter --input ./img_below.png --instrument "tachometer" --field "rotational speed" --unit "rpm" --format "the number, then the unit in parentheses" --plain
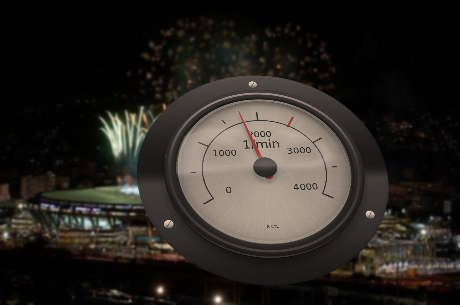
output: 1750 (rpm)
